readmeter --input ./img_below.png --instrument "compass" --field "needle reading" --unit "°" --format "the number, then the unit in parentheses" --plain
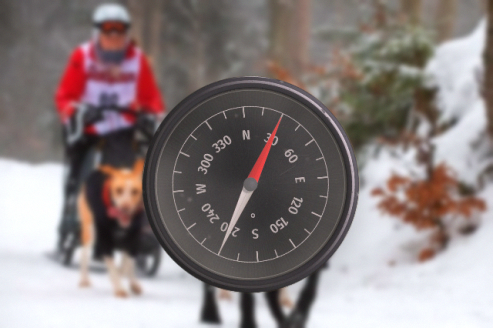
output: 30 (°)
